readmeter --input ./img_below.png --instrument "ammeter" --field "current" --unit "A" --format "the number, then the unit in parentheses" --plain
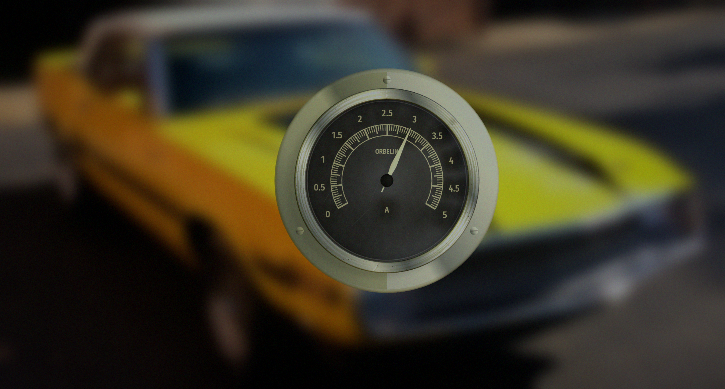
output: 3 (A)
